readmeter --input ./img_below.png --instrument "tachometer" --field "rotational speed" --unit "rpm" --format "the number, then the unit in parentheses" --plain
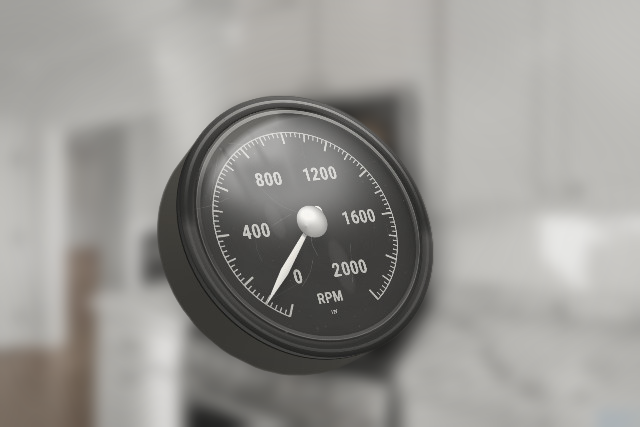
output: 100 (rpm)
